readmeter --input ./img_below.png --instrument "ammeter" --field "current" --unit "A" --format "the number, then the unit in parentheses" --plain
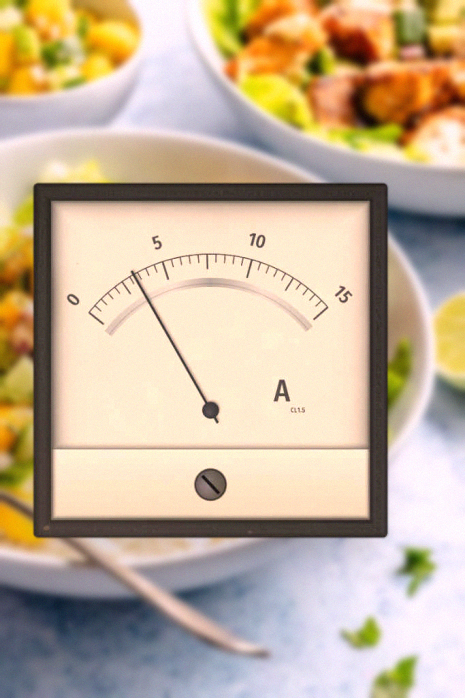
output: 3.25 (A)
